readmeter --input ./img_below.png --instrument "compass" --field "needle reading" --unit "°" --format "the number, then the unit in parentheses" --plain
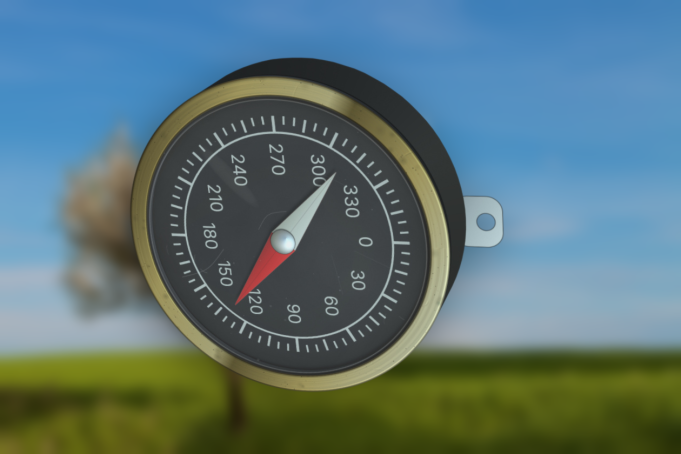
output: 130 (°)
